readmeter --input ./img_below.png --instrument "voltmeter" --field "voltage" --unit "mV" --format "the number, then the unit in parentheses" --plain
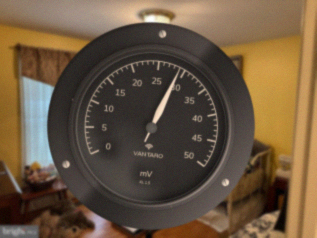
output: 29 (mV)
